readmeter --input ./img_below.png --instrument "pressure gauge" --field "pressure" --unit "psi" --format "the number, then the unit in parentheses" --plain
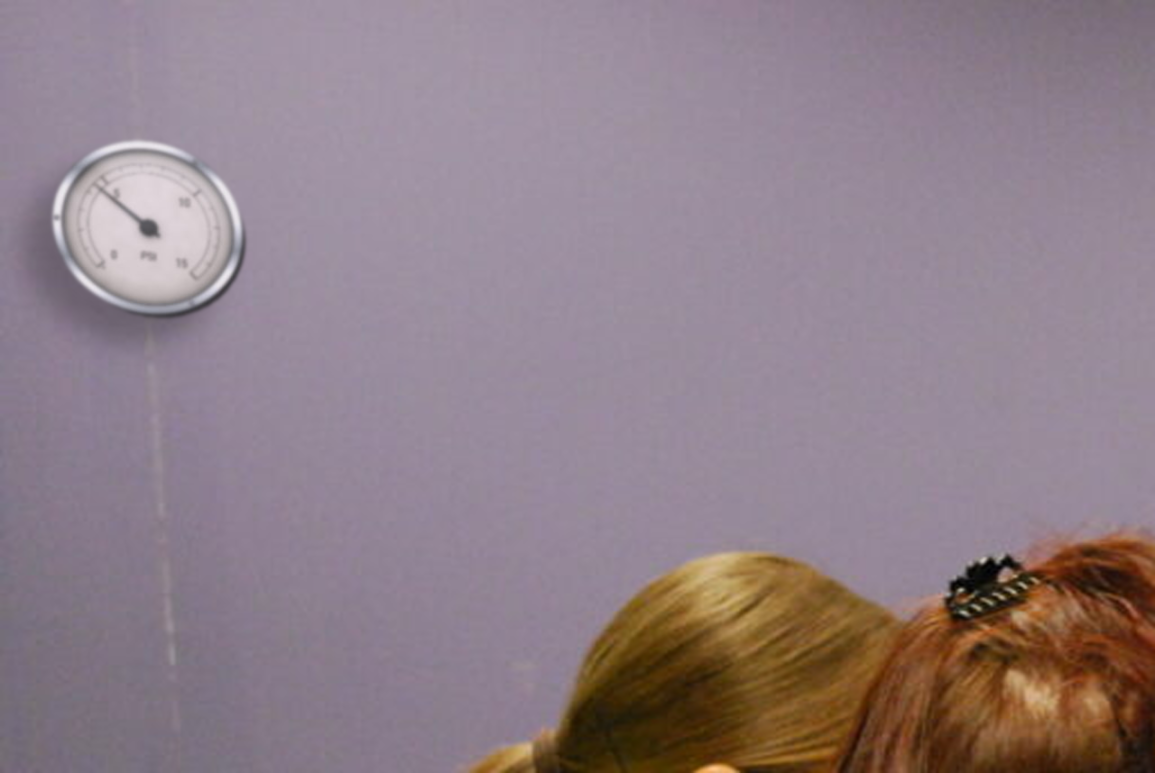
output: 4.5 (psi)
